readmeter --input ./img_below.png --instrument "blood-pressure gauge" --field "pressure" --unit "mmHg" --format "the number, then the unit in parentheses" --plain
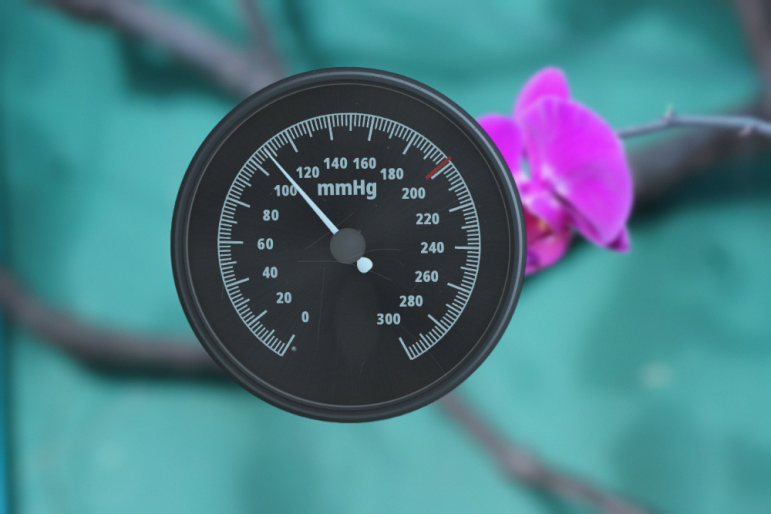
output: 108 (mmHg)
